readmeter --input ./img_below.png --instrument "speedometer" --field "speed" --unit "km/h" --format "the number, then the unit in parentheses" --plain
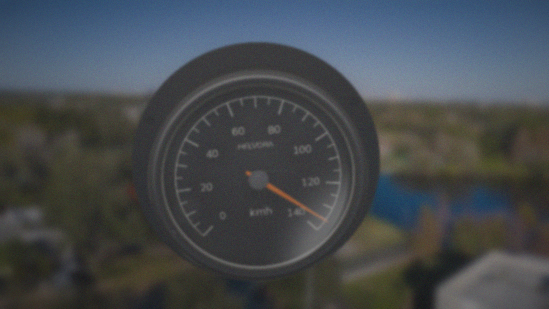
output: 135 (km/h)
